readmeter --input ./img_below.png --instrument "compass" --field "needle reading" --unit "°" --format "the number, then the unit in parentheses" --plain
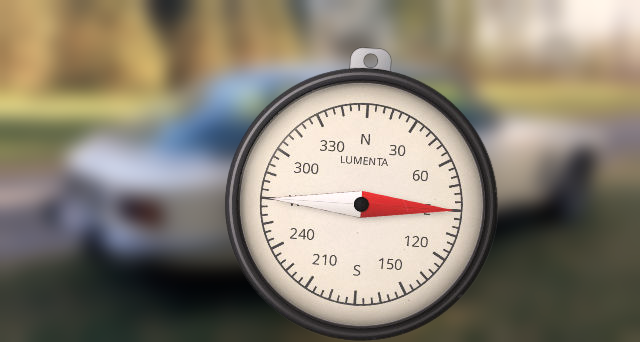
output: 90 (°)
